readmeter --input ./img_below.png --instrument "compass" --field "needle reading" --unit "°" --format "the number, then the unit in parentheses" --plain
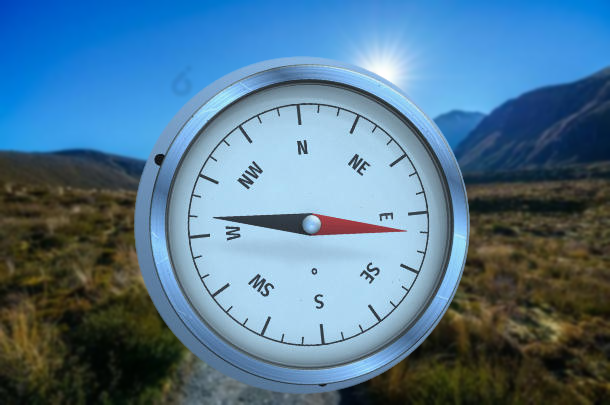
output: 100 (°)
